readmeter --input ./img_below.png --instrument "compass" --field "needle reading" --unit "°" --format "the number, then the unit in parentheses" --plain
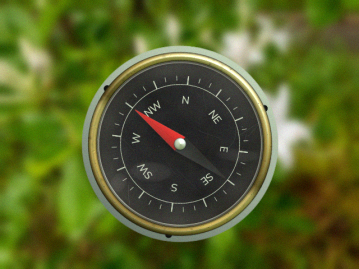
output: 300 (°)
